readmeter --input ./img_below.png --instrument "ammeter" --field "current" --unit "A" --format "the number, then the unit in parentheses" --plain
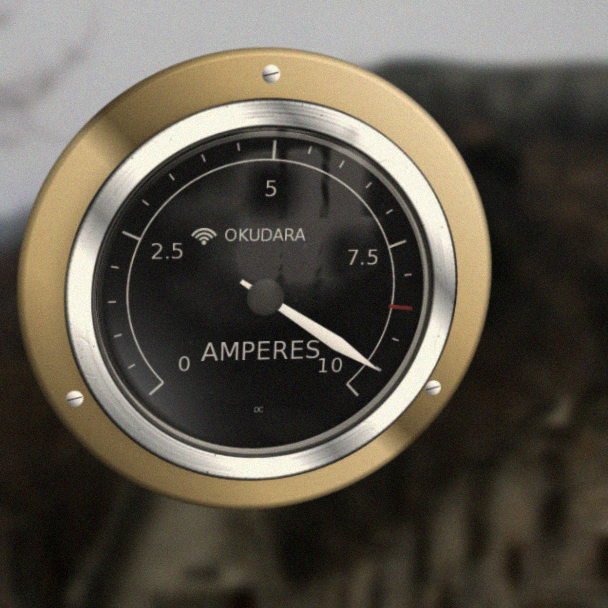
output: 9.5 (A)
